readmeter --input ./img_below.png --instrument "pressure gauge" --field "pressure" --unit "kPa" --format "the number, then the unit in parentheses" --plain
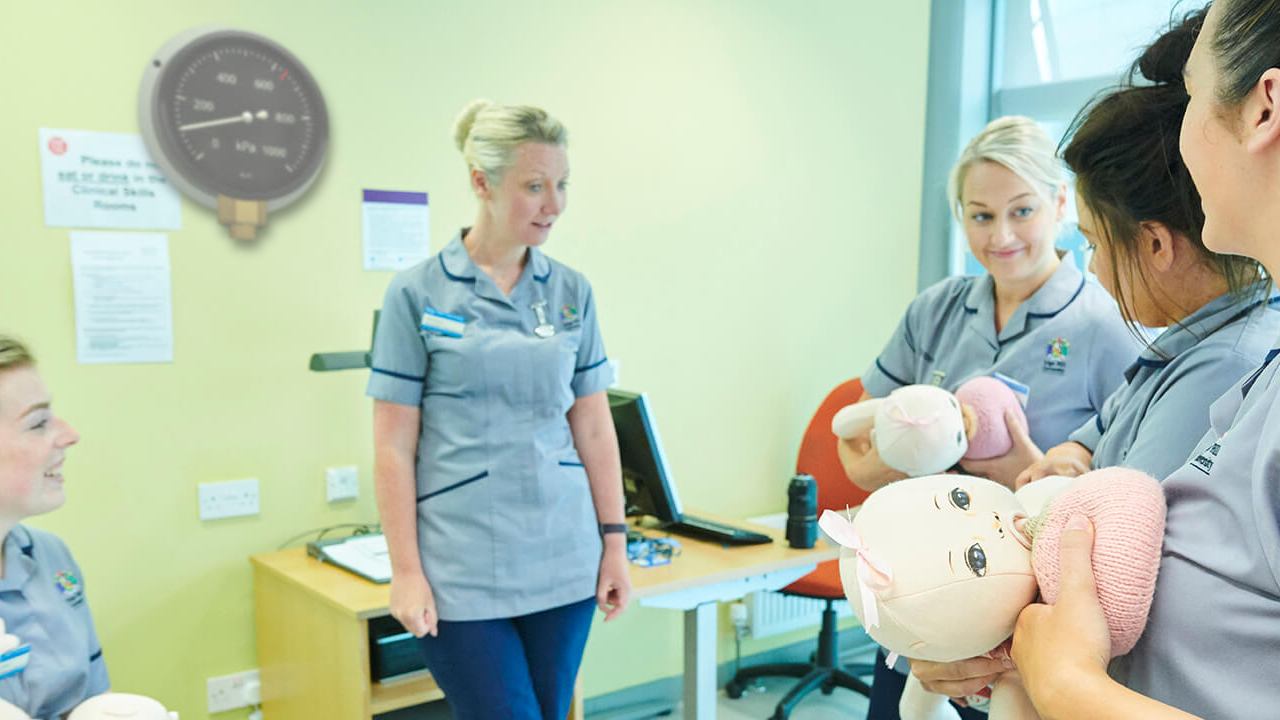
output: 100 (kPa)
